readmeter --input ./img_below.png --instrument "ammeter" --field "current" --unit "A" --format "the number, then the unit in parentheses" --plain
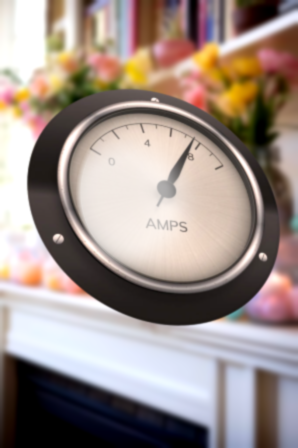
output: 7.5 (A)
